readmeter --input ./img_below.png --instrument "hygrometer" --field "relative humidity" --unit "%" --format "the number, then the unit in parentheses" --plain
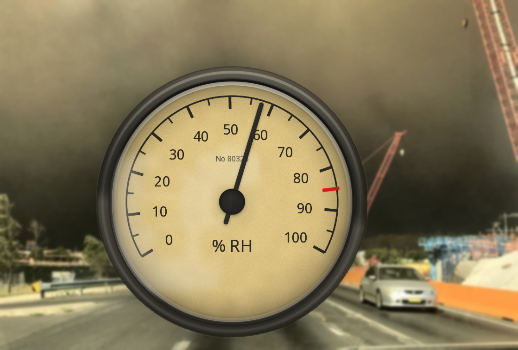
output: 57.5 (%)
